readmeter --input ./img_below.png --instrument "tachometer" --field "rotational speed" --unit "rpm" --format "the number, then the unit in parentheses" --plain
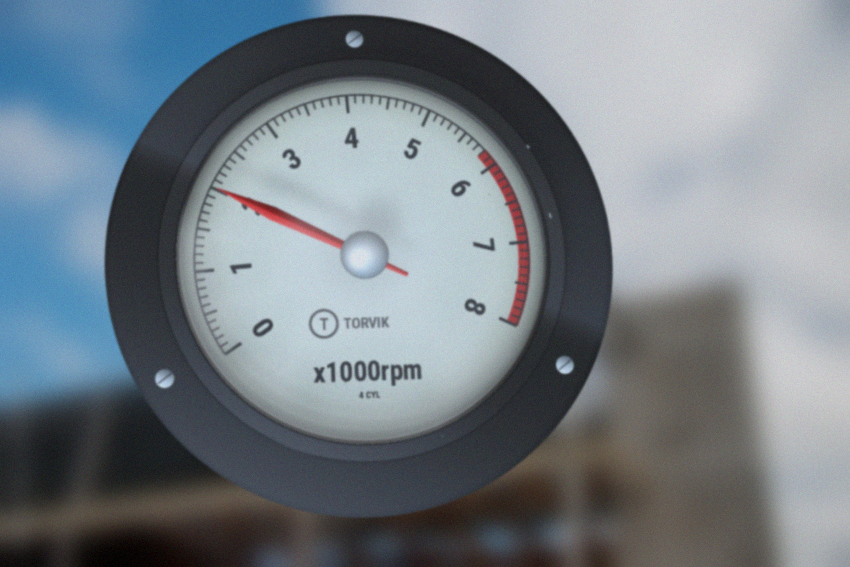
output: 2000 (rpm)
